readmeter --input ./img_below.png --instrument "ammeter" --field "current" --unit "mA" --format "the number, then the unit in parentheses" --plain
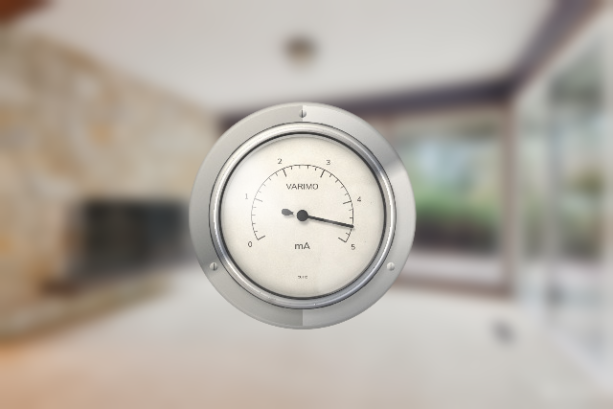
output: 4.6 (mA)
